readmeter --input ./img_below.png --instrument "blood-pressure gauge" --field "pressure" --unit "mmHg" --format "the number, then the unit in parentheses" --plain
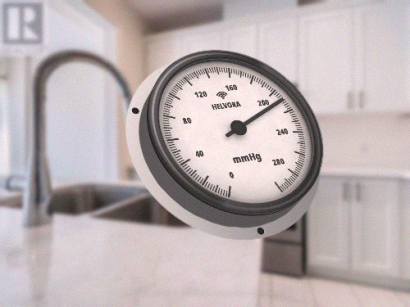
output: 210 (mmHg)
